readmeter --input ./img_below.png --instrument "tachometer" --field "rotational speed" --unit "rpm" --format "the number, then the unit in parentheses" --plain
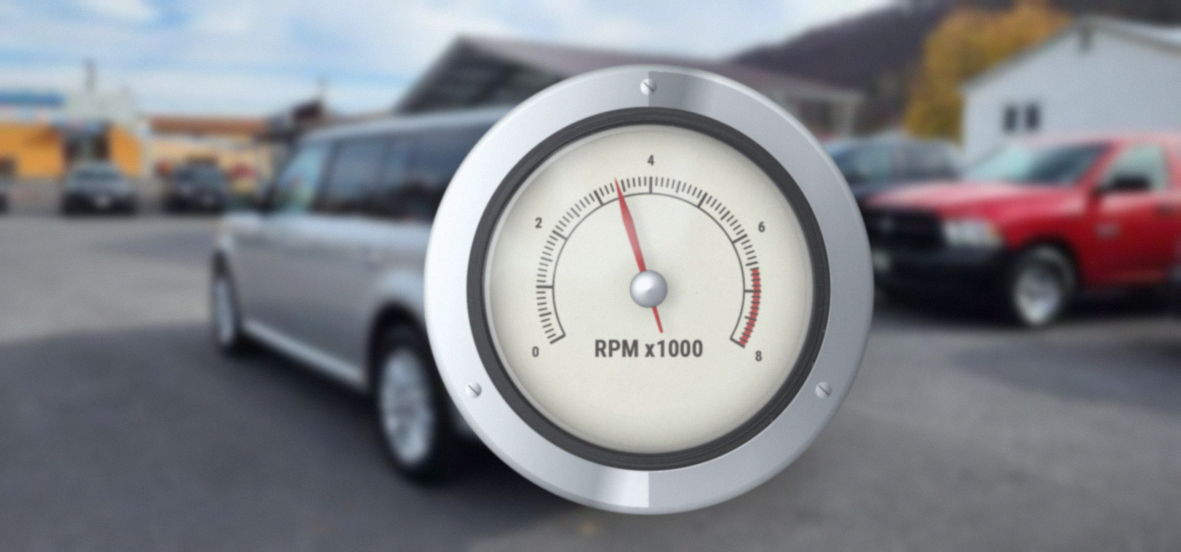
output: 3400 (rpm)
